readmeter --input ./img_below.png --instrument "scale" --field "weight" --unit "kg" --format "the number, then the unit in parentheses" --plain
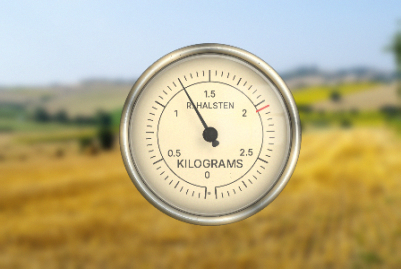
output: 1.25 (kg)
